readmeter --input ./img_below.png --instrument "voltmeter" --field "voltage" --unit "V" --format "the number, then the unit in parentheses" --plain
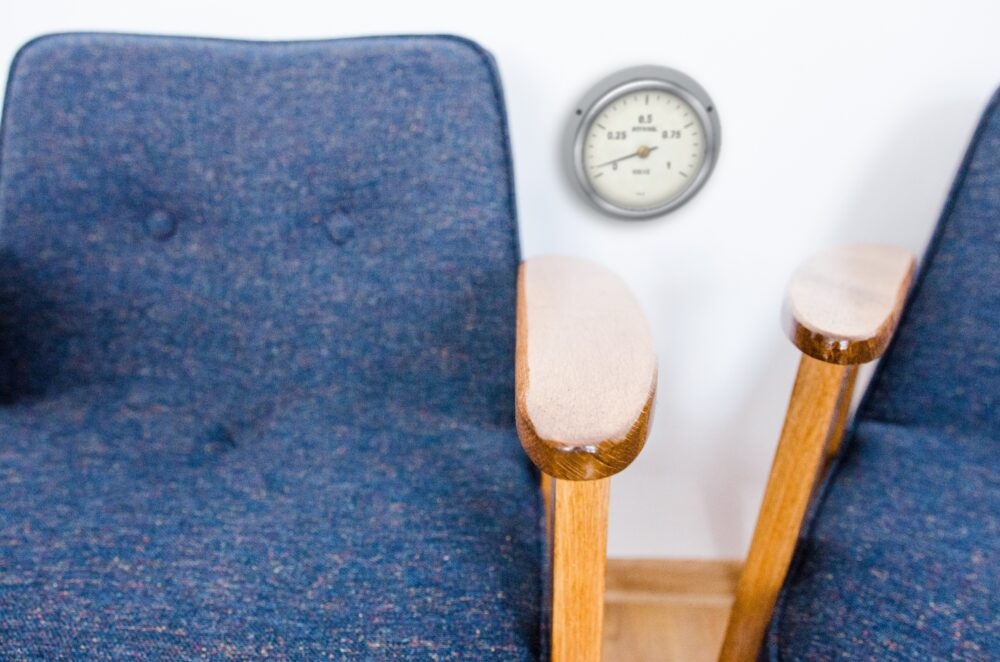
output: 0.05 (V)
